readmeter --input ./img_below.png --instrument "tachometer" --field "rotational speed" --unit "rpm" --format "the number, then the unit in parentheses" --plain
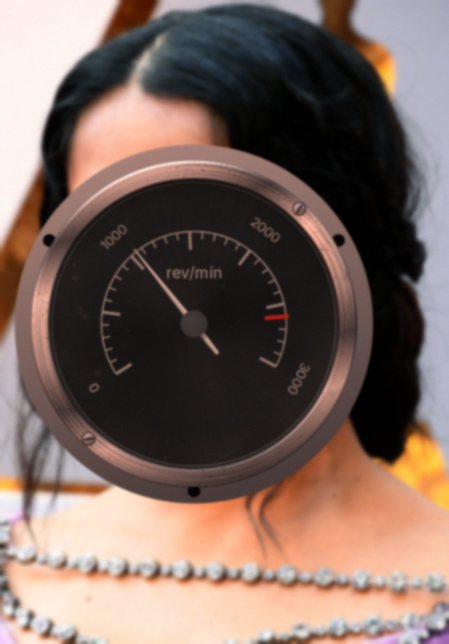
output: 1050 (rpm)
